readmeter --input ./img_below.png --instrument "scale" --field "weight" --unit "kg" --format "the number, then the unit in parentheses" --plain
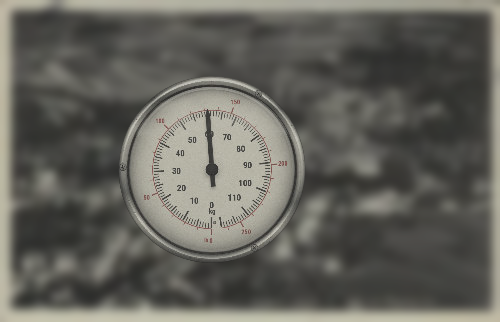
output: 60 (kg)
